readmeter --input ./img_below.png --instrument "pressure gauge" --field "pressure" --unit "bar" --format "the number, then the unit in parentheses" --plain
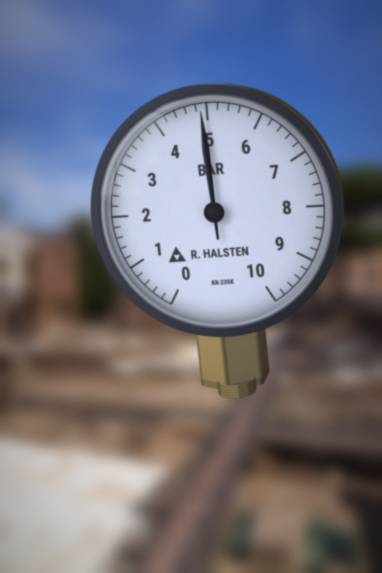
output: 4.9 (bar)
